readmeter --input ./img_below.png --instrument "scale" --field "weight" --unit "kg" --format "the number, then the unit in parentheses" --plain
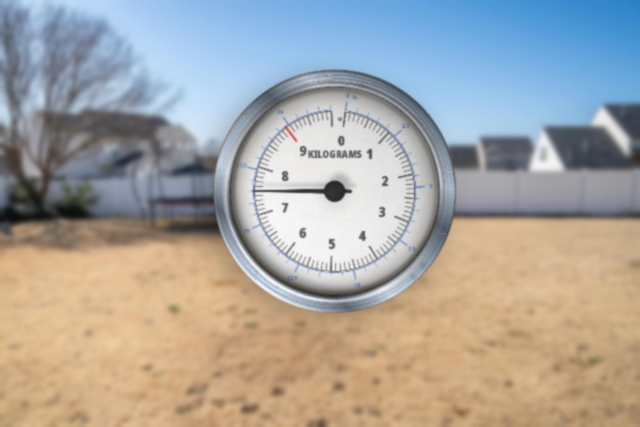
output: 7.5 (kg)
